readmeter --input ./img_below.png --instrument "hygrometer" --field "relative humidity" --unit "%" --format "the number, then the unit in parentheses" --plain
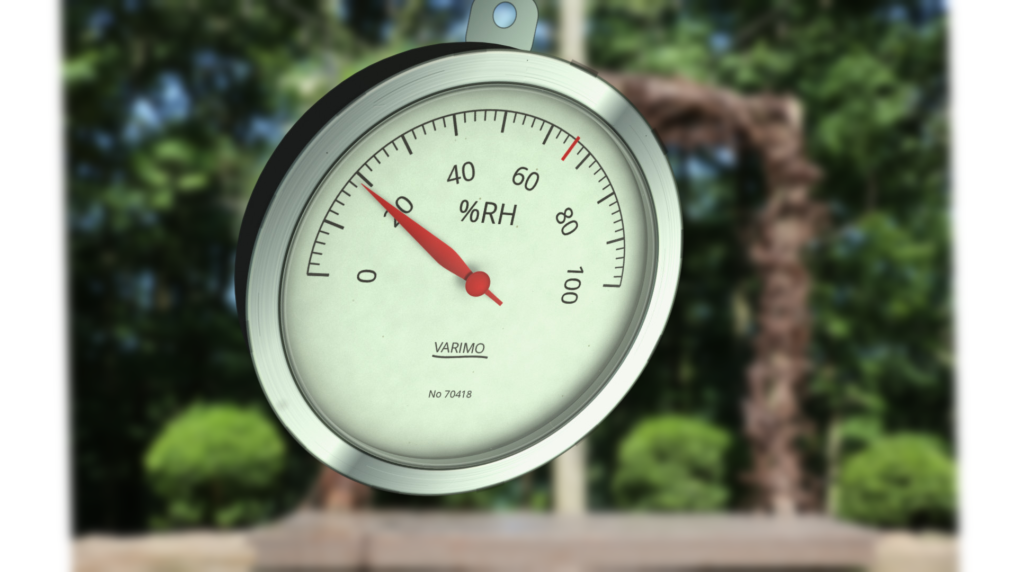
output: 19 (%)
